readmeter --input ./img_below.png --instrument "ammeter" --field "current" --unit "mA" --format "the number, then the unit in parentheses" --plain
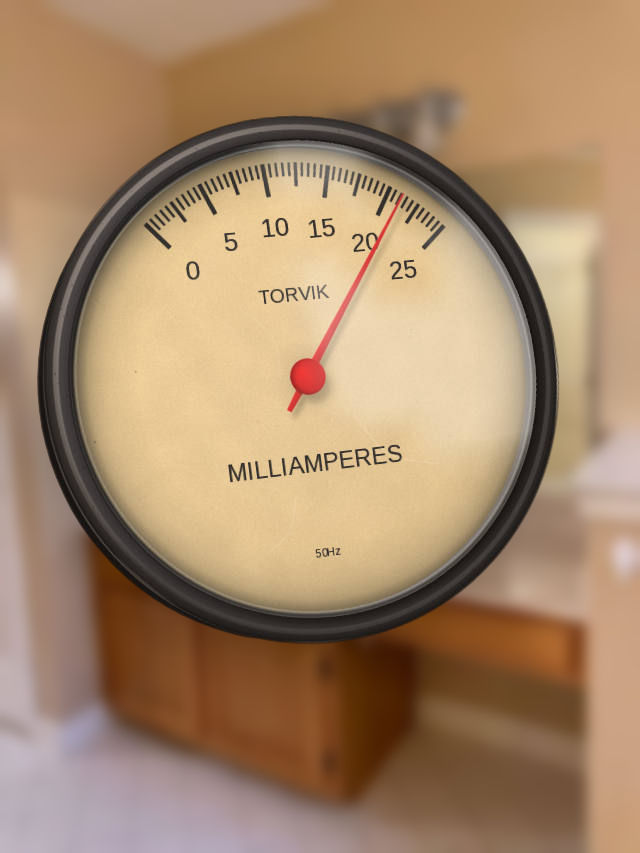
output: 21 (mA)
